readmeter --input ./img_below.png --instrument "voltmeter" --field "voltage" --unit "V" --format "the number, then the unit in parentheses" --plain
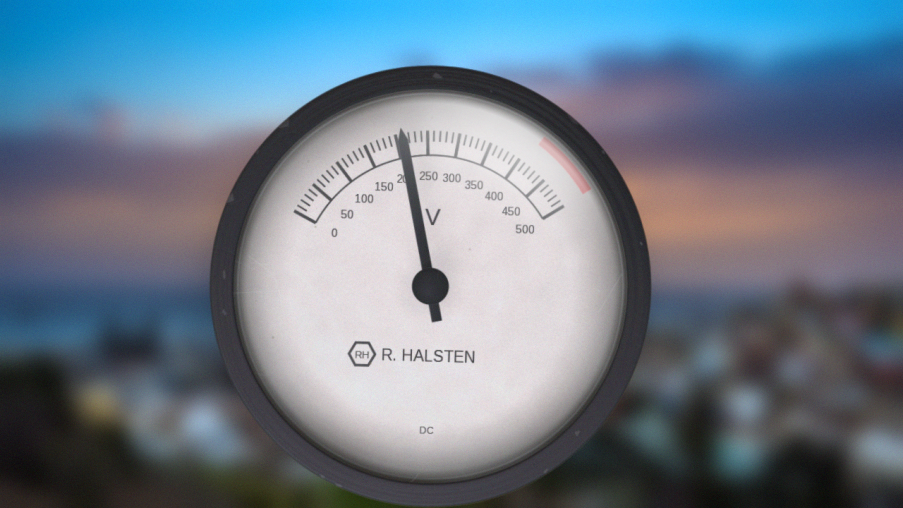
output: 210 (V)
